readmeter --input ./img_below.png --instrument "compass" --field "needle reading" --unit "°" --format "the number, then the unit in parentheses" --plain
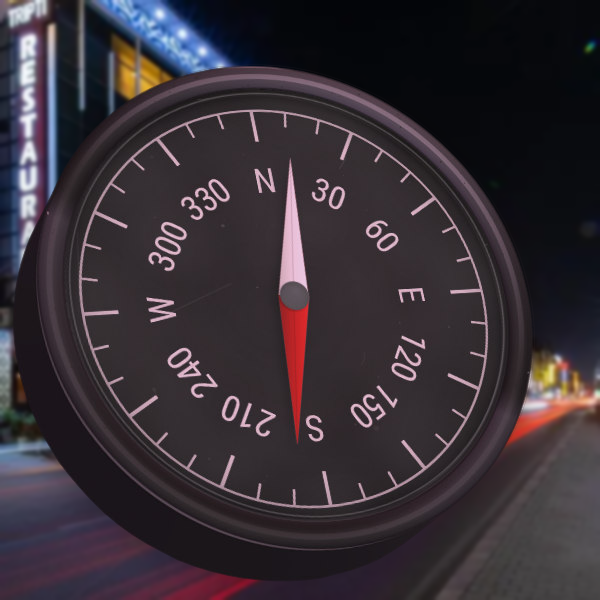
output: 190 (°)
